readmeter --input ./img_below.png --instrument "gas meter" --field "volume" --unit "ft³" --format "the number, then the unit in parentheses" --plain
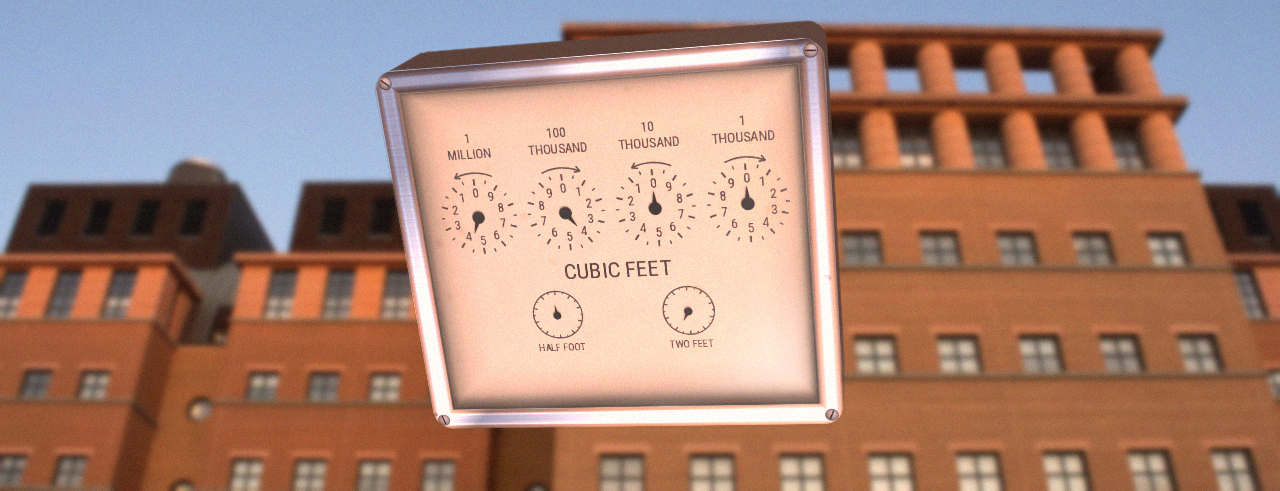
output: 440000 (ft³)
